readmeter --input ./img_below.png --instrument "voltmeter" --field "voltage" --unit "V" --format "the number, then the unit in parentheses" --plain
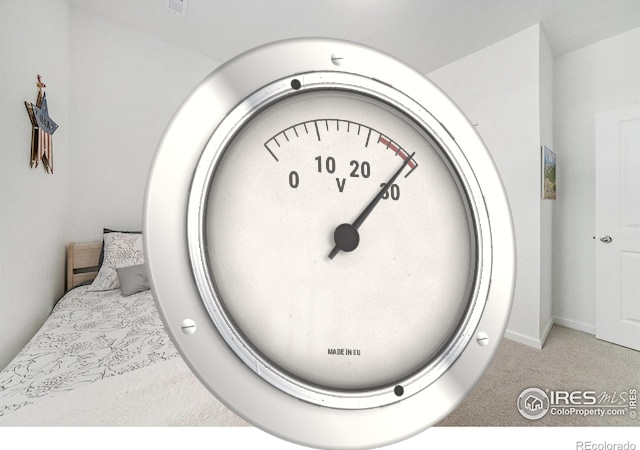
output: 28 (V)
